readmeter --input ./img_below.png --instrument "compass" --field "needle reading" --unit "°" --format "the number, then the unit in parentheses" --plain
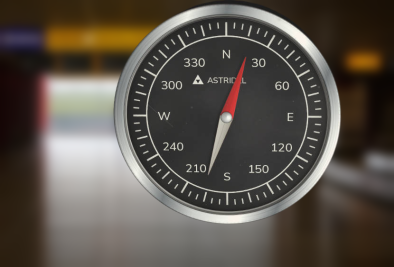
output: 17.5 (°)
